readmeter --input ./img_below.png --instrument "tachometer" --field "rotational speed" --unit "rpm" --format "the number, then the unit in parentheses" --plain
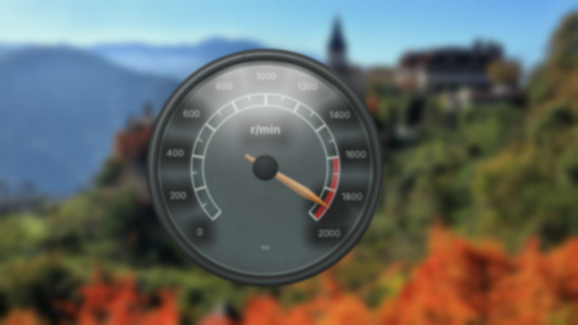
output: 1900 (rpm)
